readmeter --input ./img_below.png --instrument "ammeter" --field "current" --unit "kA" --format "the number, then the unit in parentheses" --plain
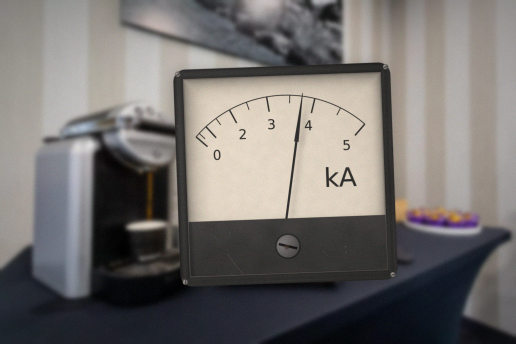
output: 3.75 (kA)
